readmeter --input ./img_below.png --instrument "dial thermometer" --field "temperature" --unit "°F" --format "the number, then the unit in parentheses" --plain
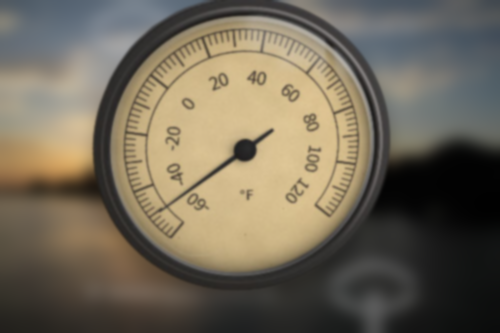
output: -50 (°F)
